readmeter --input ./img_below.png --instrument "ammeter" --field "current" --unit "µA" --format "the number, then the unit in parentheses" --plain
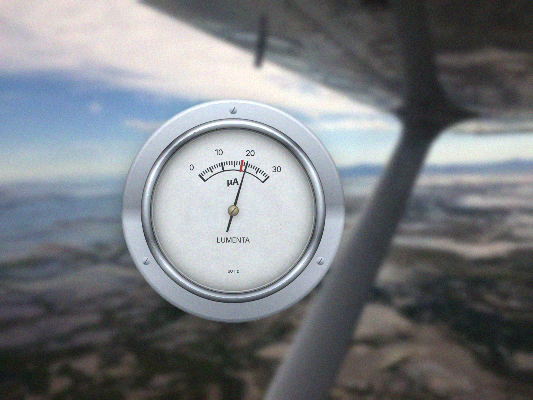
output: 20 (µA)
